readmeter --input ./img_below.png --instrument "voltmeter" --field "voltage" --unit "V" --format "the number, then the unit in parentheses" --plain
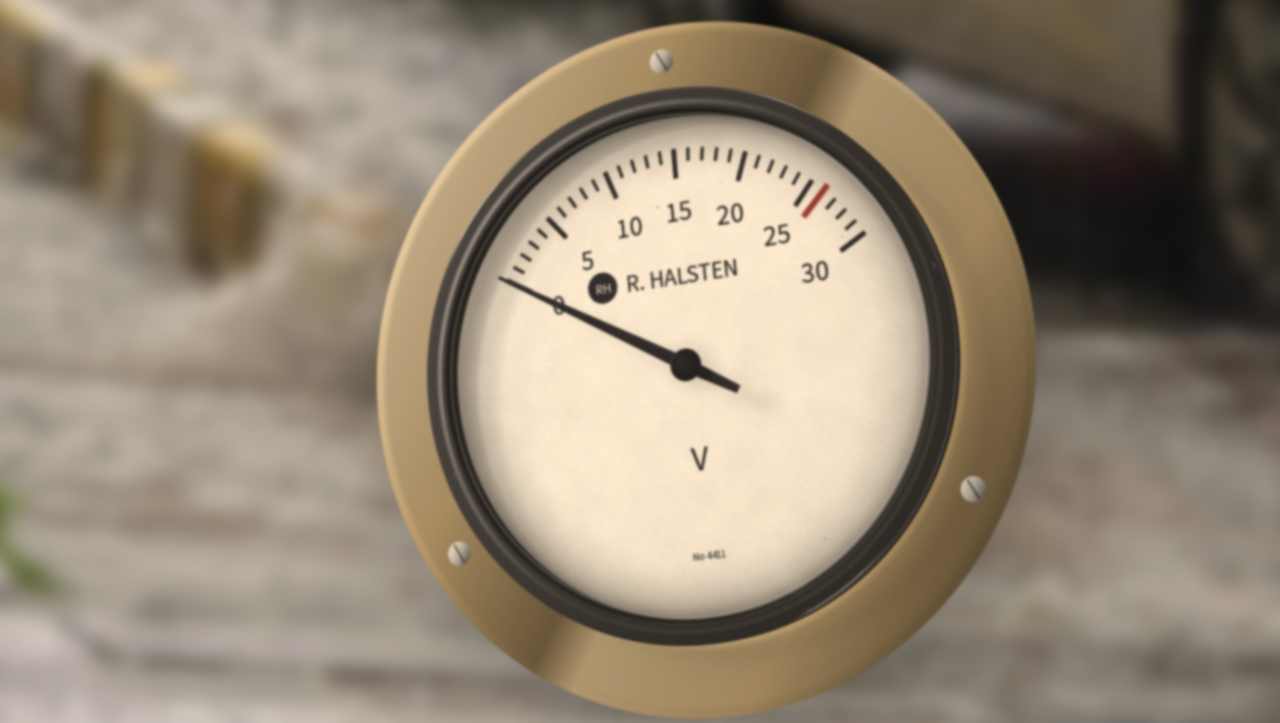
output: 0 (V)
